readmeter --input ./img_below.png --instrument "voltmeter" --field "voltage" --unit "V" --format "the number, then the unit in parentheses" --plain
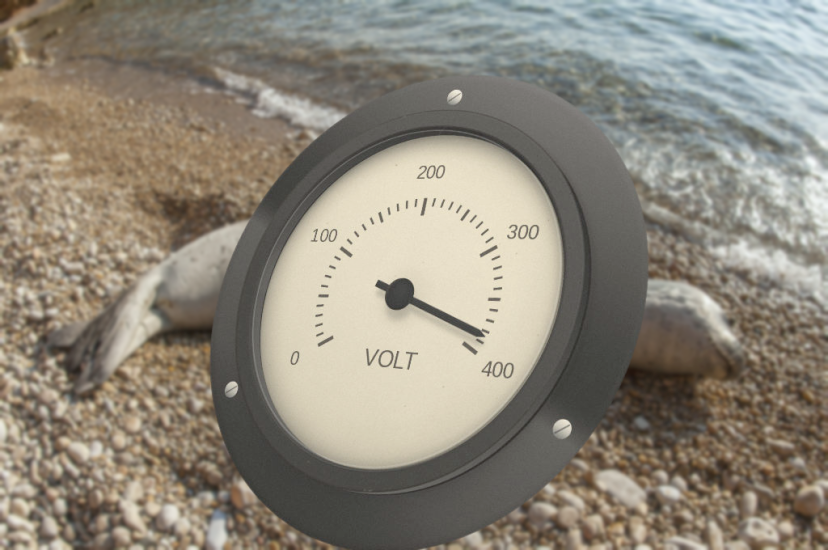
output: 385 (V)
